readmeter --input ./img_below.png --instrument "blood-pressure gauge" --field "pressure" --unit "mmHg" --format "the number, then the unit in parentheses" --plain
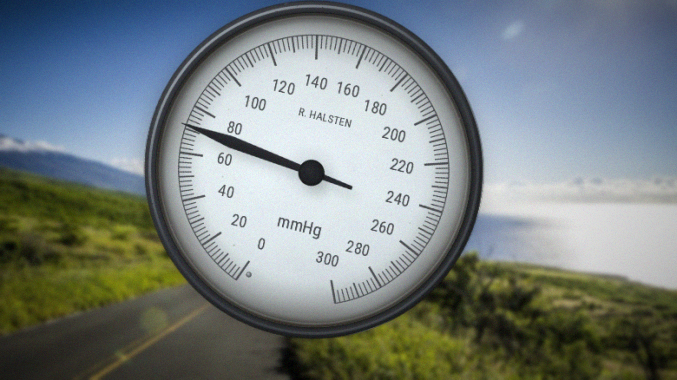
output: 72 (mmHg)
